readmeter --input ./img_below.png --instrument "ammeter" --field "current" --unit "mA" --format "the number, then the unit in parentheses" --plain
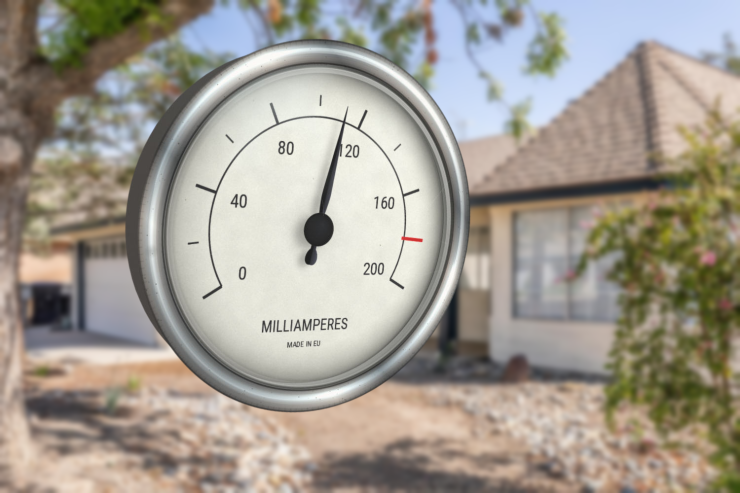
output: 110 (mA)
